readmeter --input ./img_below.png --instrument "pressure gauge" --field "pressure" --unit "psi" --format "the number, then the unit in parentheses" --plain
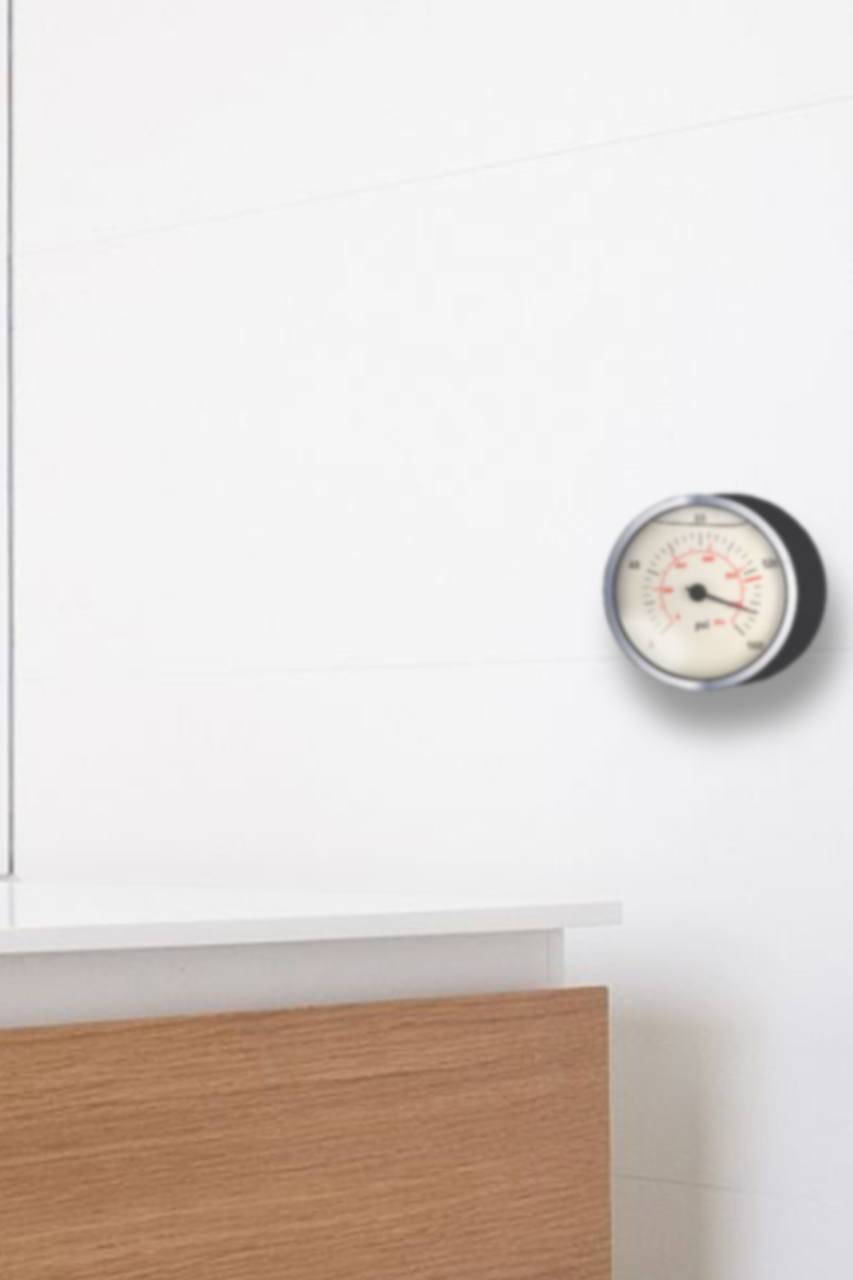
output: 145 (psi)
